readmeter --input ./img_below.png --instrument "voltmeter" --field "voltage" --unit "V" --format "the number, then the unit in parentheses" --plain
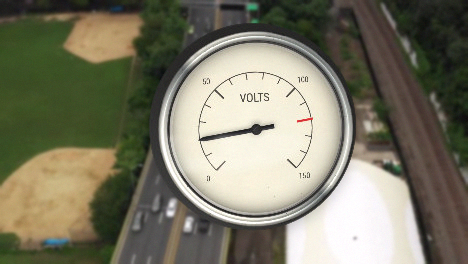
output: 20 (V)
